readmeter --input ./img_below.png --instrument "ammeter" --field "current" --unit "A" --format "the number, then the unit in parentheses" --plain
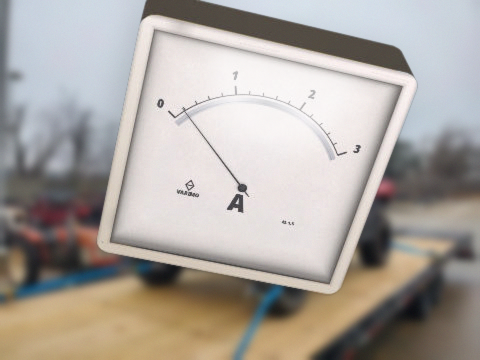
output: 0.2 (A)
